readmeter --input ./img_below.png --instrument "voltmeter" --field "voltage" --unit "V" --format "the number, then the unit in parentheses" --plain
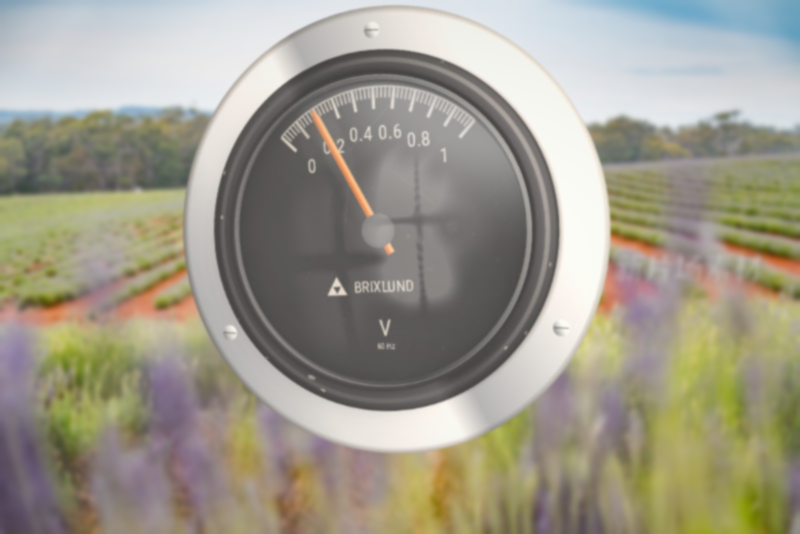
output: 0.2 (V)
